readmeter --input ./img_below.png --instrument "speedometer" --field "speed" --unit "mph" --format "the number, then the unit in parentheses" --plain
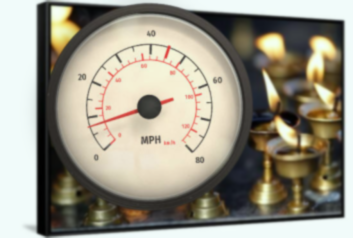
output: 7.5 (mph)
